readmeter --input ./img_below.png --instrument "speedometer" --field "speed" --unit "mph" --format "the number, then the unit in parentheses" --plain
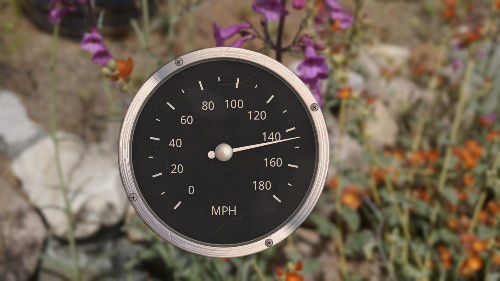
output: 145 (mph)
